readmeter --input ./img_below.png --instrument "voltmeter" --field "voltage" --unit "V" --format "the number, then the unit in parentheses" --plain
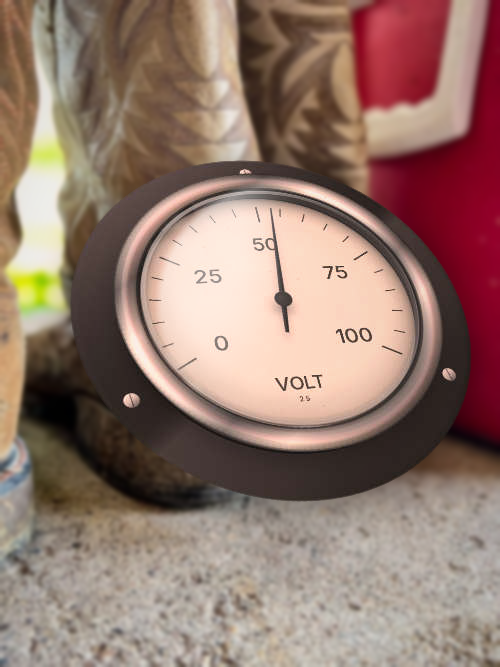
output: 52.5 (V)
